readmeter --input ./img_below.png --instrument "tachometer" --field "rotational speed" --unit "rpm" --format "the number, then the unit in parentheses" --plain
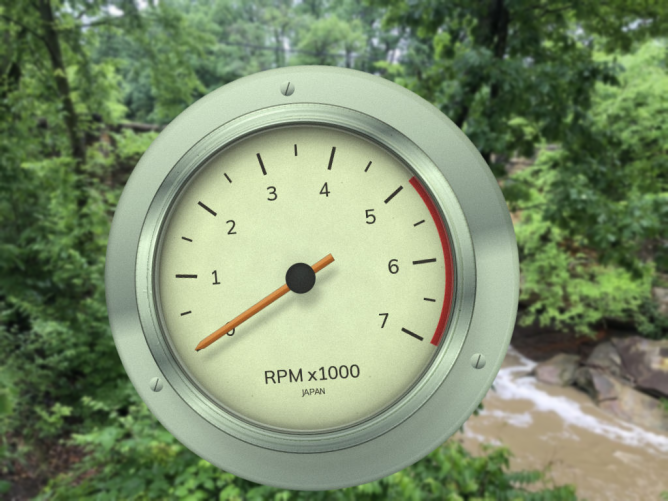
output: 0 (rpm)
